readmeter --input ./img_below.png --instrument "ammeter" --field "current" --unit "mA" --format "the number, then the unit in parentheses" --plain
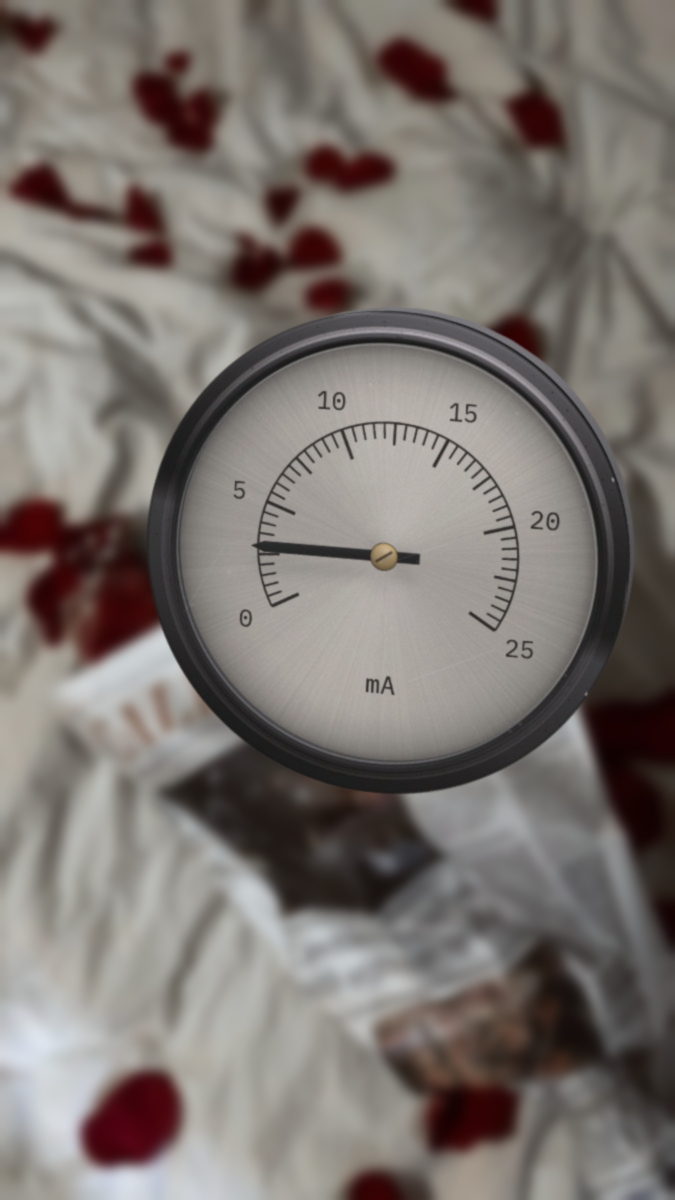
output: 3 (mA)
